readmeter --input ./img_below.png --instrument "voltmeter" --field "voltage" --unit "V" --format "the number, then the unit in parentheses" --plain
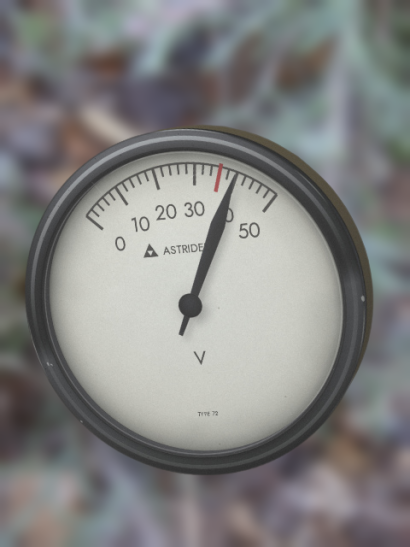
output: 40 (V)
